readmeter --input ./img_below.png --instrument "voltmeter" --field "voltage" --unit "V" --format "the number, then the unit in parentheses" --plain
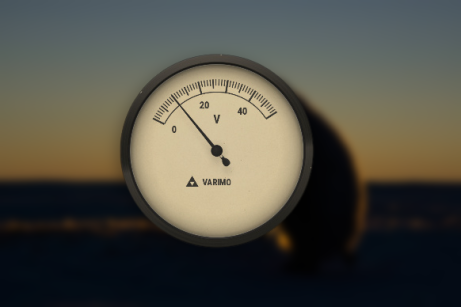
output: 10 (V)
